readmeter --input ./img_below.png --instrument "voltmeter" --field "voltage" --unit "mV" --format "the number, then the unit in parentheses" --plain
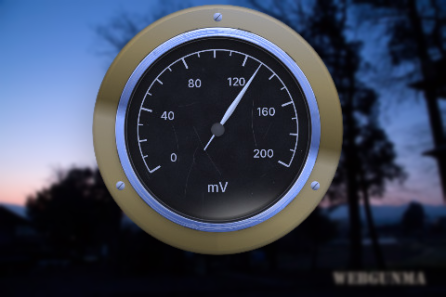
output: 130 (mV)
